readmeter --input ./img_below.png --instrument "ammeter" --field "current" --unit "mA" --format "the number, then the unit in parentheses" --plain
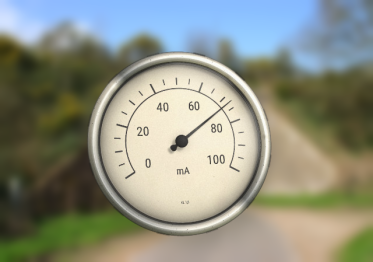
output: 72.5 (mA)
